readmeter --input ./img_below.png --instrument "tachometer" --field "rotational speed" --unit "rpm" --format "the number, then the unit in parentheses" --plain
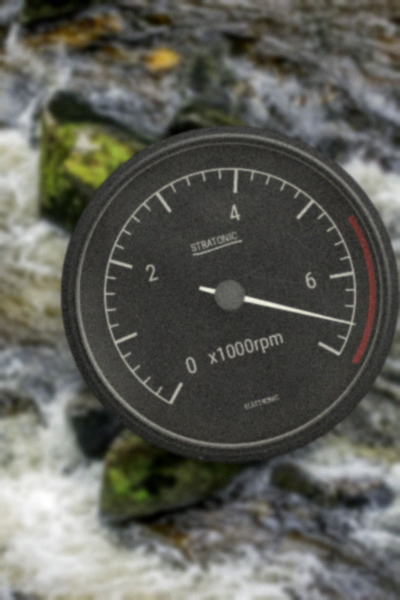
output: 6600 (rpm)
